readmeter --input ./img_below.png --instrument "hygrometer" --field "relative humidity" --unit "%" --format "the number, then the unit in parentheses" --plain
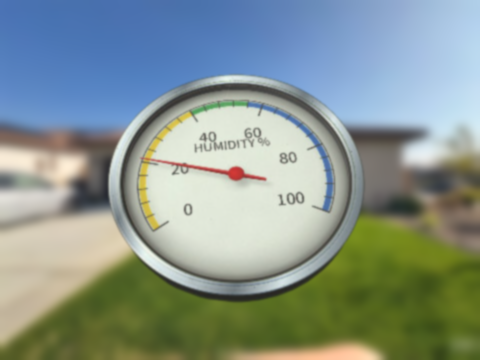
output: 20 (%)
